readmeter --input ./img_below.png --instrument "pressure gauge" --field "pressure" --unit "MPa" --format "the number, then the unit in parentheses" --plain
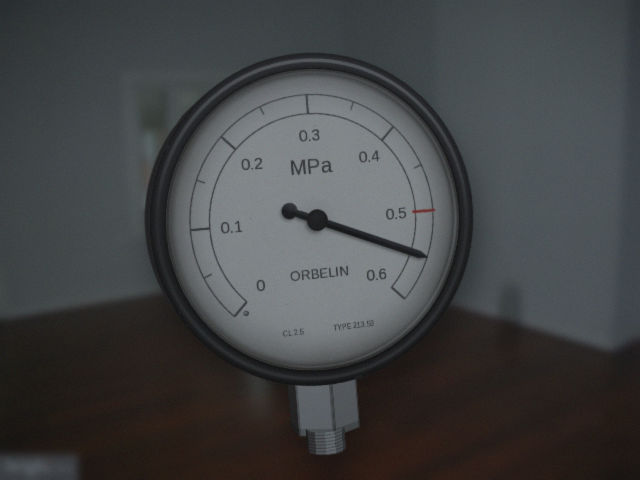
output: 0.55 (MPa)
